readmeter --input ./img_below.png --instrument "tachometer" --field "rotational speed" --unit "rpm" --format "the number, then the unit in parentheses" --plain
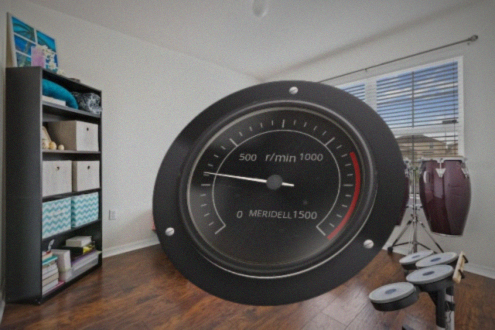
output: 300 (rpm)
